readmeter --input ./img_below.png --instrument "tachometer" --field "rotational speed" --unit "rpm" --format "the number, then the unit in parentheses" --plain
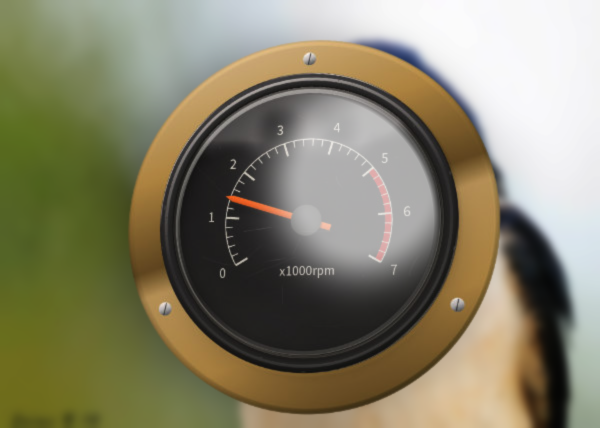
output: 1400 (rpm)
